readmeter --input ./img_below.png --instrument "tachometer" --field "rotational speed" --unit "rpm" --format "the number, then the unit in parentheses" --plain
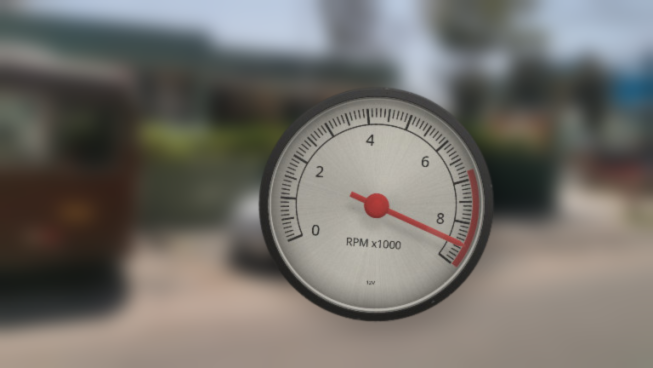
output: 8500 (rpm)
